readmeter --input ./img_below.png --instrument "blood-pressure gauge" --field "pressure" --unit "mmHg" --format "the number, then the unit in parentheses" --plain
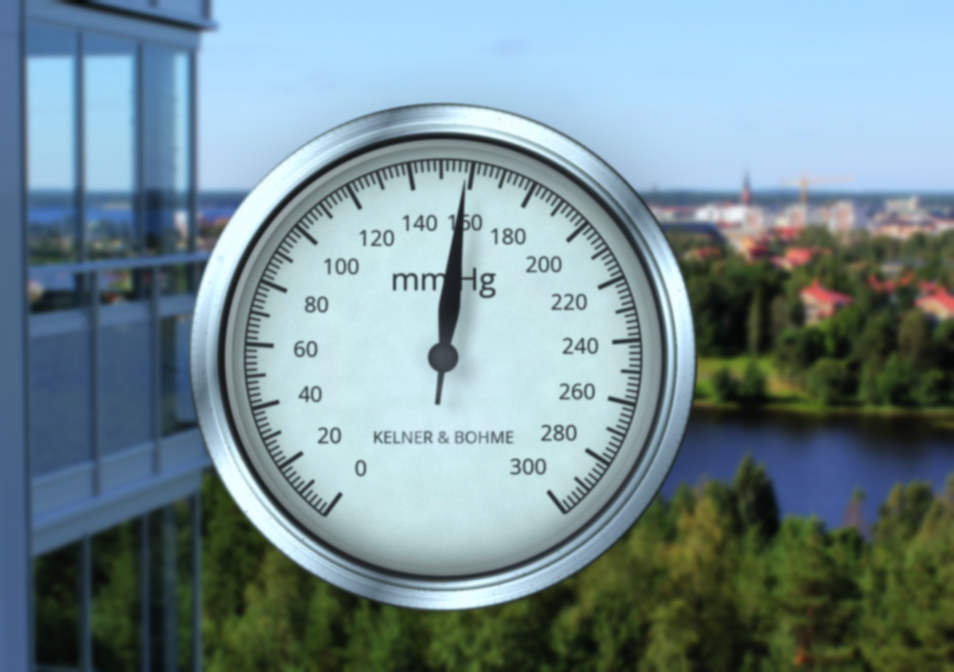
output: 158 (mmHg)
